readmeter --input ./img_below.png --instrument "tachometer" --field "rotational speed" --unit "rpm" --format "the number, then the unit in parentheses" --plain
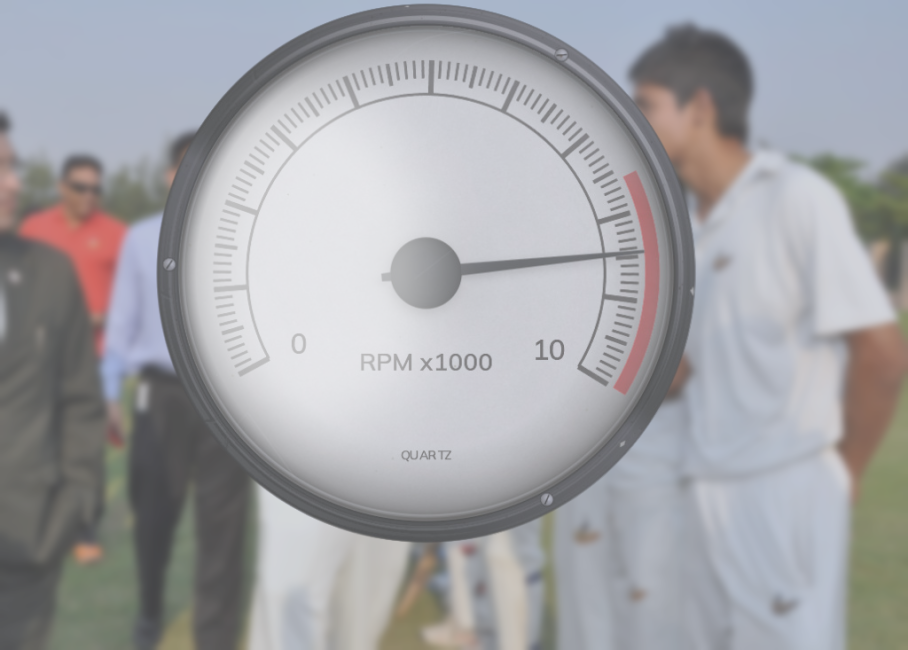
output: 8450 (rpm)
